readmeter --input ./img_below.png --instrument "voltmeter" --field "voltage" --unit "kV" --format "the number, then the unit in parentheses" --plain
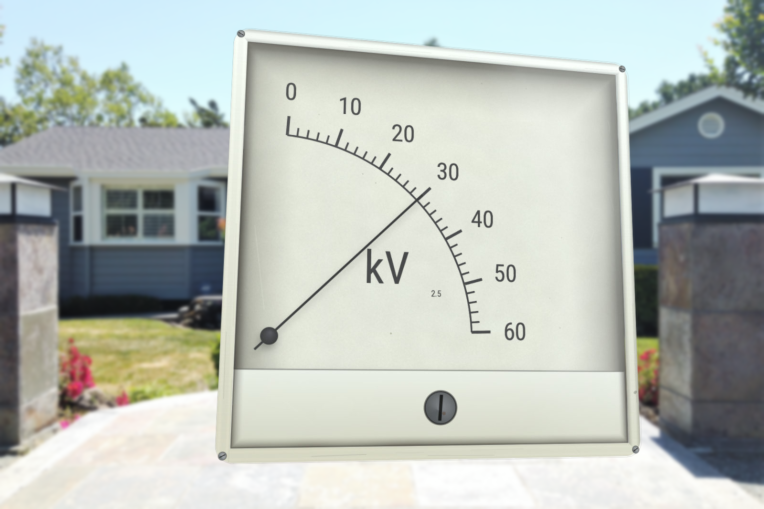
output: 30 (kV)
